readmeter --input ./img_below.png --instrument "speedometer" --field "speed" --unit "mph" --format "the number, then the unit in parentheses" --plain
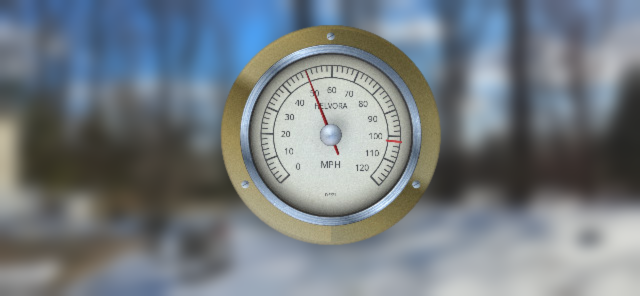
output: 50 (mph)
